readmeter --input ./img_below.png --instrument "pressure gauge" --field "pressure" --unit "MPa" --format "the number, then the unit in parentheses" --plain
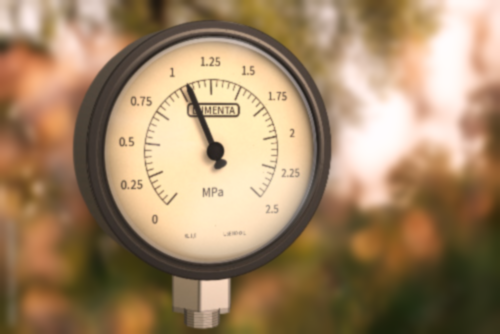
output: 1.05 (MPa)
